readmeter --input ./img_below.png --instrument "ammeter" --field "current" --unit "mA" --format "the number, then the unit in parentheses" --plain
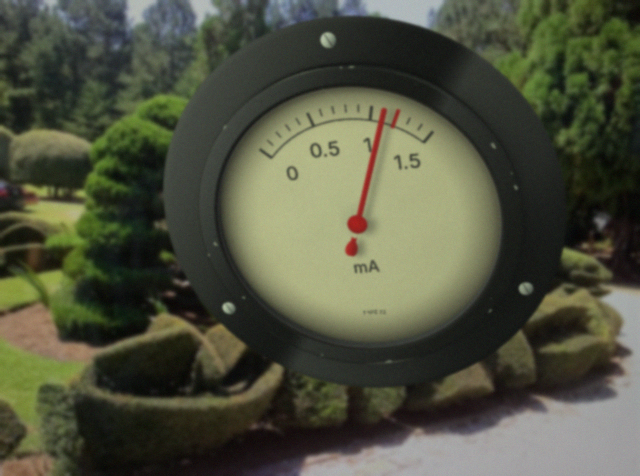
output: 1.1 (mA)
